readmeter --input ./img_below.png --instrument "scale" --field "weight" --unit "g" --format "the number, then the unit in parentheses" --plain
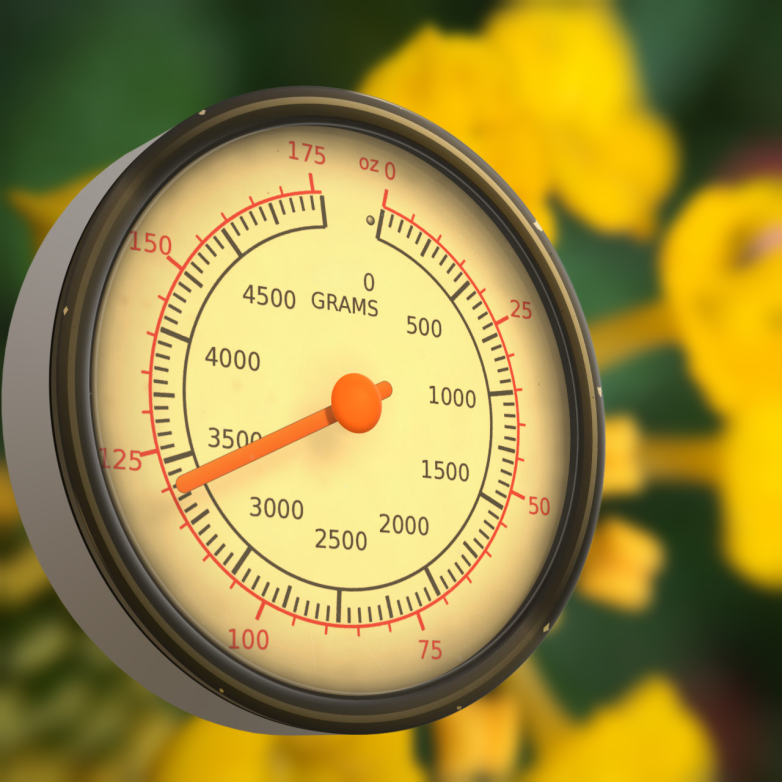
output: 3400 (g)
